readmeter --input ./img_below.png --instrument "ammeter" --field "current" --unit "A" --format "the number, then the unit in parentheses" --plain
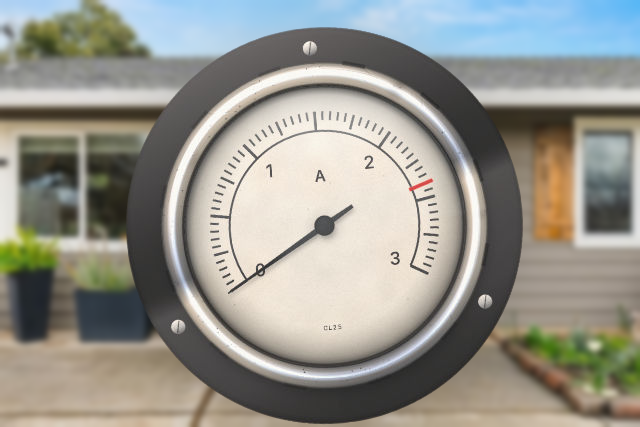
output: 0 (A)
